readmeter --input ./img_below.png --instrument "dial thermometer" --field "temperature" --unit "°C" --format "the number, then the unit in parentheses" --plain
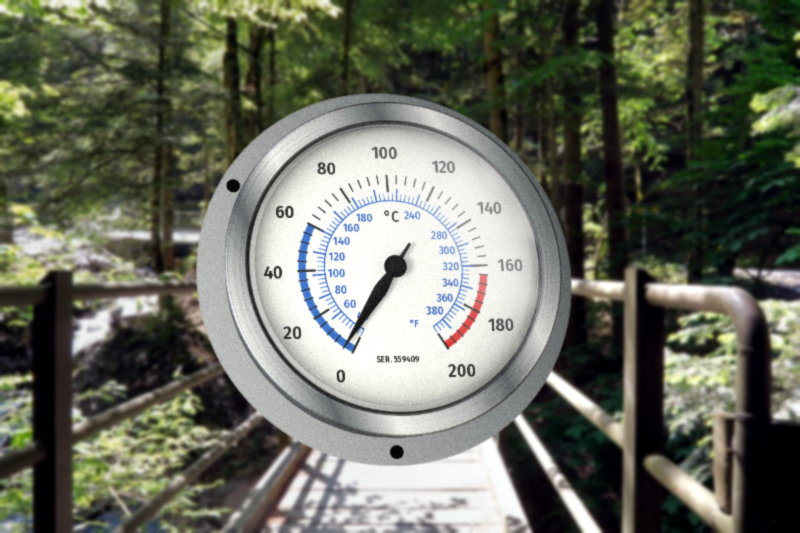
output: 4 (°C)
